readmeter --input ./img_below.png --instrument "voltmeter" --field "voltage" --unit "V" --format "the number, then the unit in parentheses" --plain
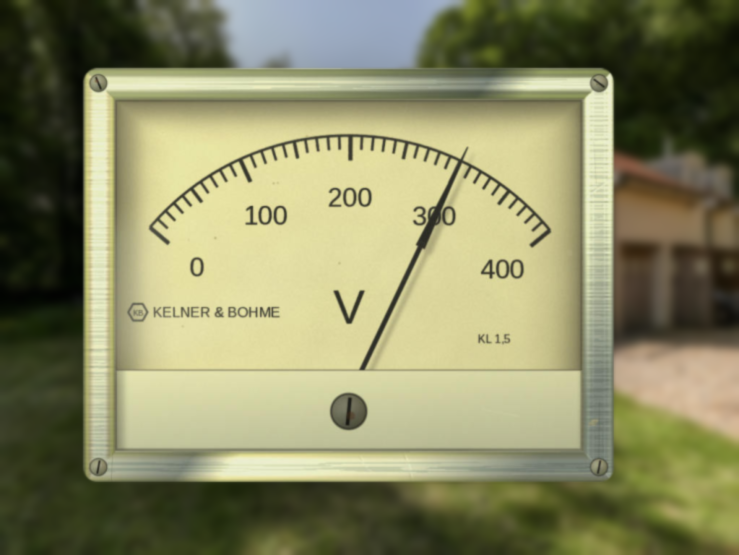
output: 300 (V)
